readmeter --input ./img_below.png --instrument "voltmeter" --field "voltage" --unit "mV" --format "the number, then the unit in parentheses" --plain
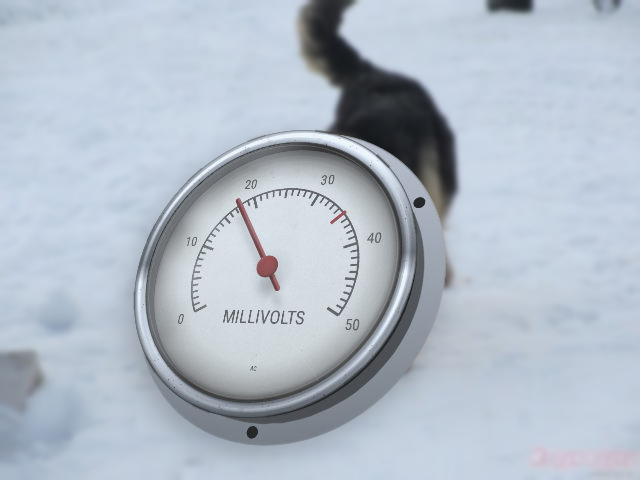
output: 18 (mV)
